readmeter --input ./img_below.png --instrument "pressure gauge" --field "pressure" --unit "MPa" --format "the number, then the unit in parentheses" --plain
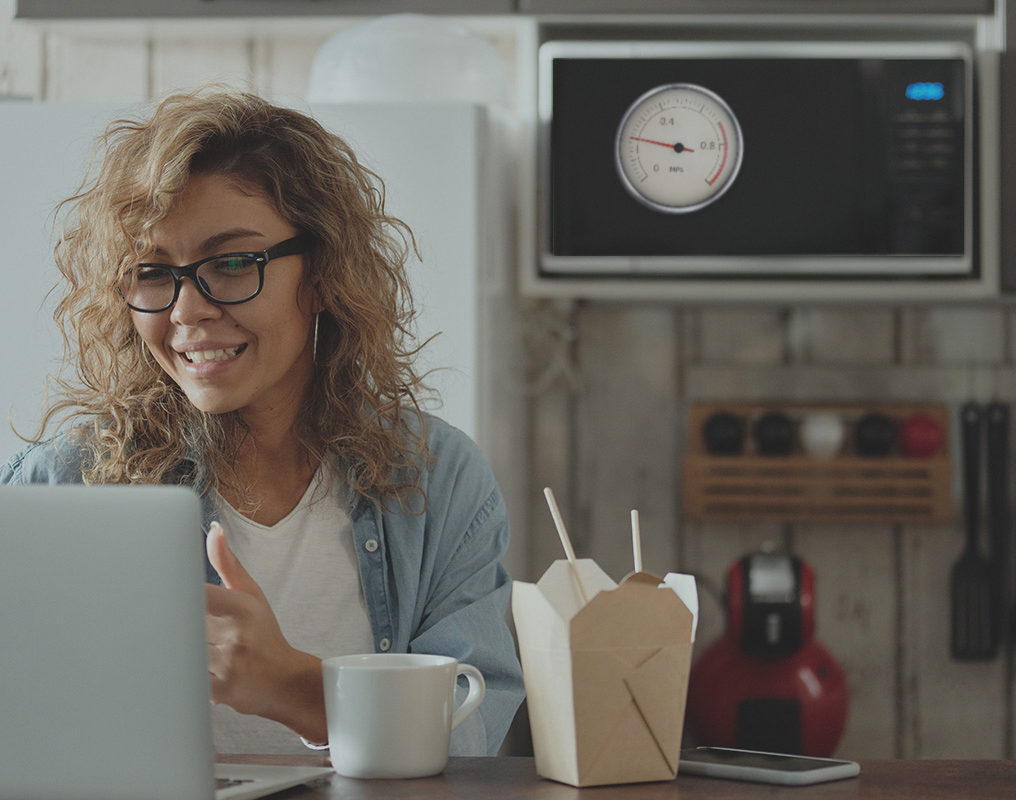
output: 0.2 (MPa)
